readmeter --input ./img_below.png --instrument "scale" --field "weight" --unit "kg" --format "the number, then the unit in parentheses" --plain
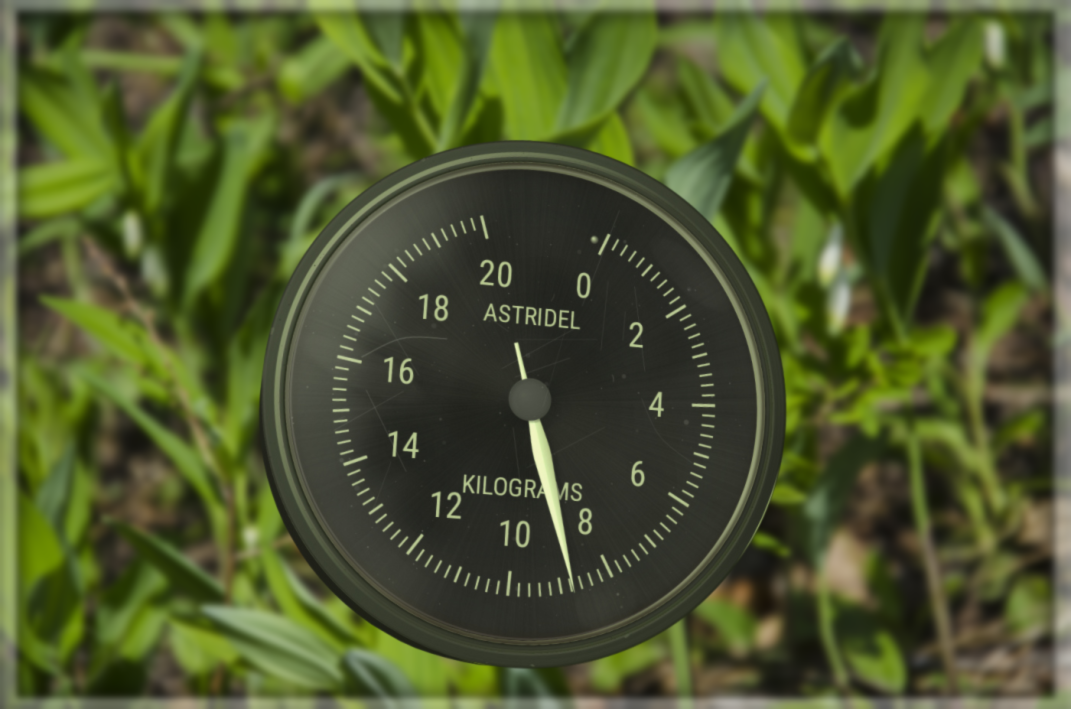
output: 8.8 (kg)
